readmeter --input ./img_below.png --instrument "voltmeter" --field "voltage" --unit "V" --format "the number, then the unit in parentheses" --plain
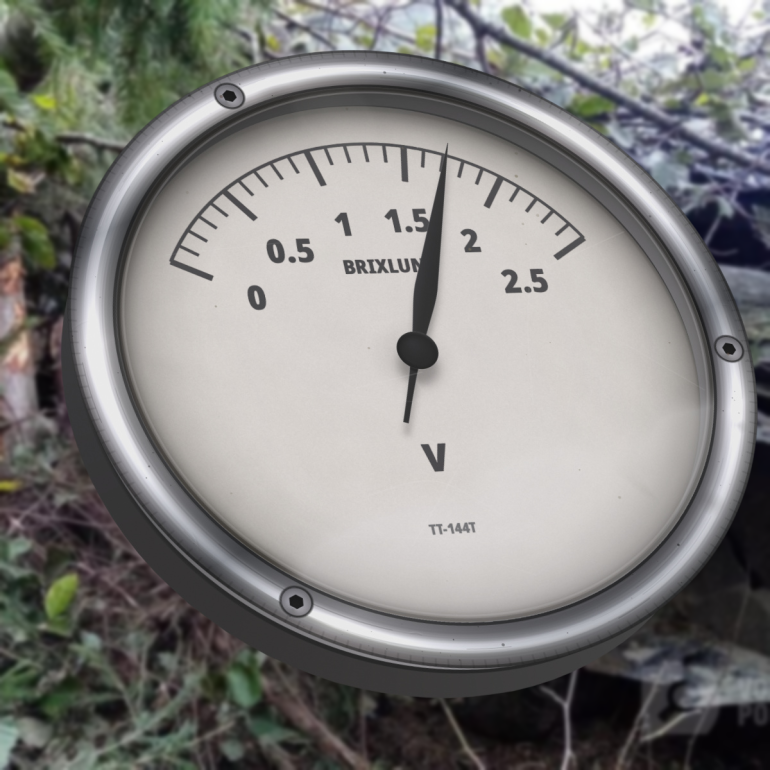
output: 1.7 (V)
